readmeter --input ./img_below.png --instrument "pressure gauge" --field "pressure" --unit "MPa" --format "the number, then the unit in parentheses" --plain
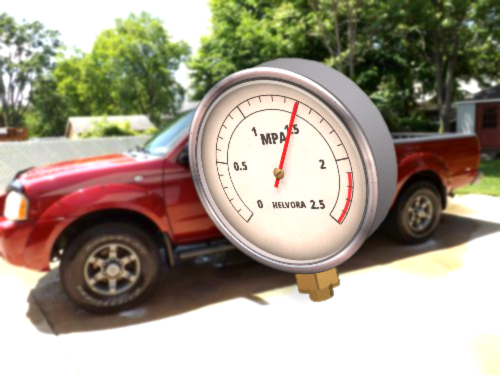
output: 1.5 (MPa)
